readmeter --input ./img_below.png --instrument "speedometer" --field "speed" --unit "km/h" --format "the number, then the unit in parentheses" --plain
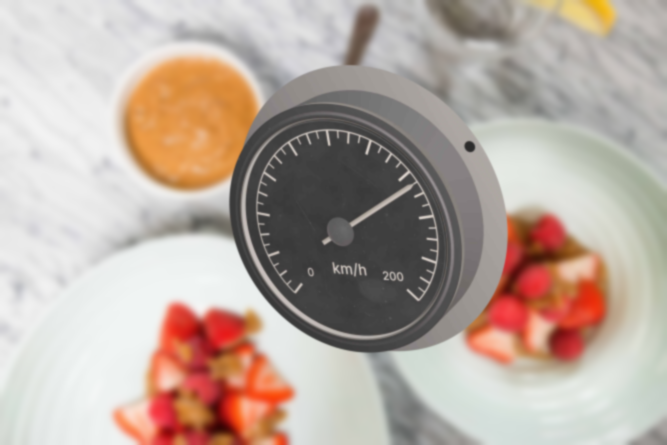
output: 145 (km/h)
